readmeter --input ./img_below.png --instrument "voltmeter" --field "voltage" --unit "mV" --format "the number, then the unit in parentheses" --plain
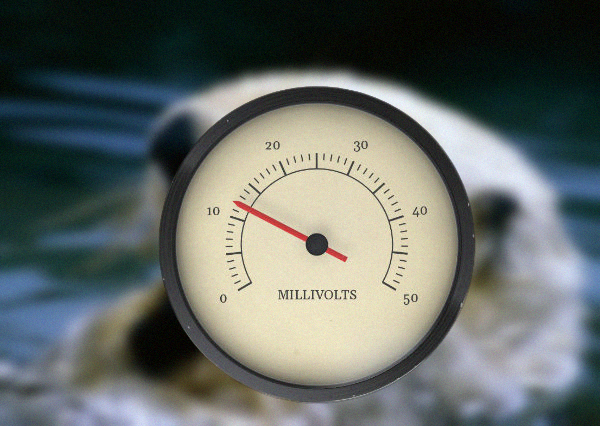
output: 12 (mV)
